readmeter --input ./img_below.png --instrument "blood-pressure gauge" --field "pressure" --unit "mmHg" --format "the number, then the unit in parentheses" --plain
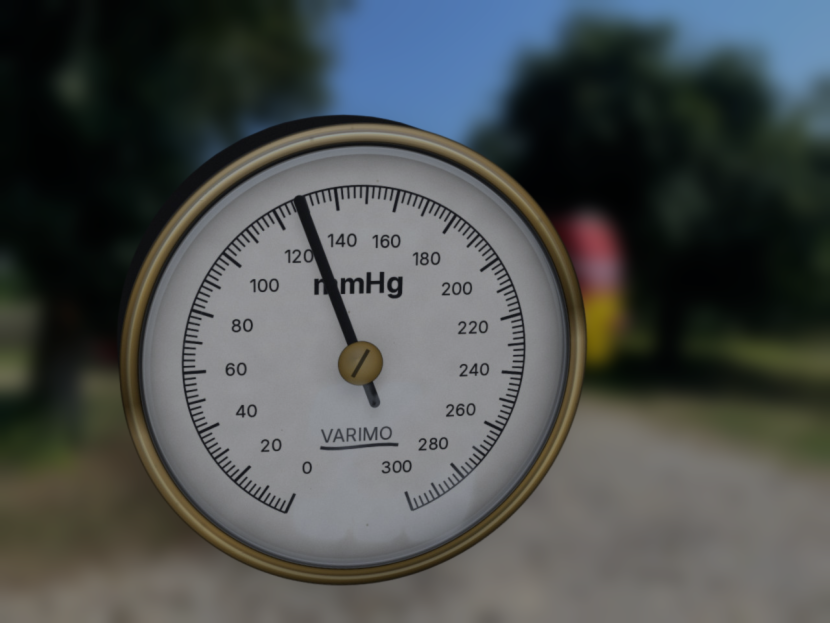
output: 128 (mmHg)
